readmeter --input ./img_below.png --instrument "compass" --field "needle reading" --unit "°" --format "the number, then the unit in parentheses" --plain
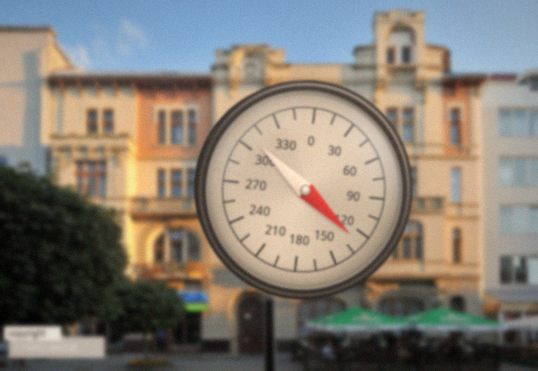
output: 127.5 (°)
